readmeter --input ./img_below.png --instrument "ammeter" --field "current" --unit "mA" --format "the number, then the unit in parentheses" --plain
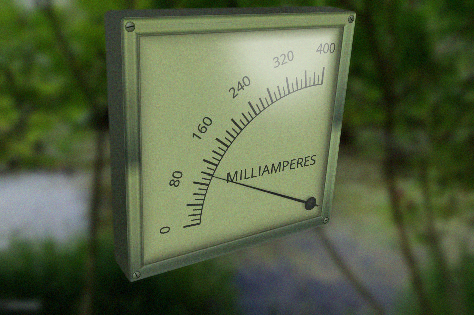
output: 100 (mA)
